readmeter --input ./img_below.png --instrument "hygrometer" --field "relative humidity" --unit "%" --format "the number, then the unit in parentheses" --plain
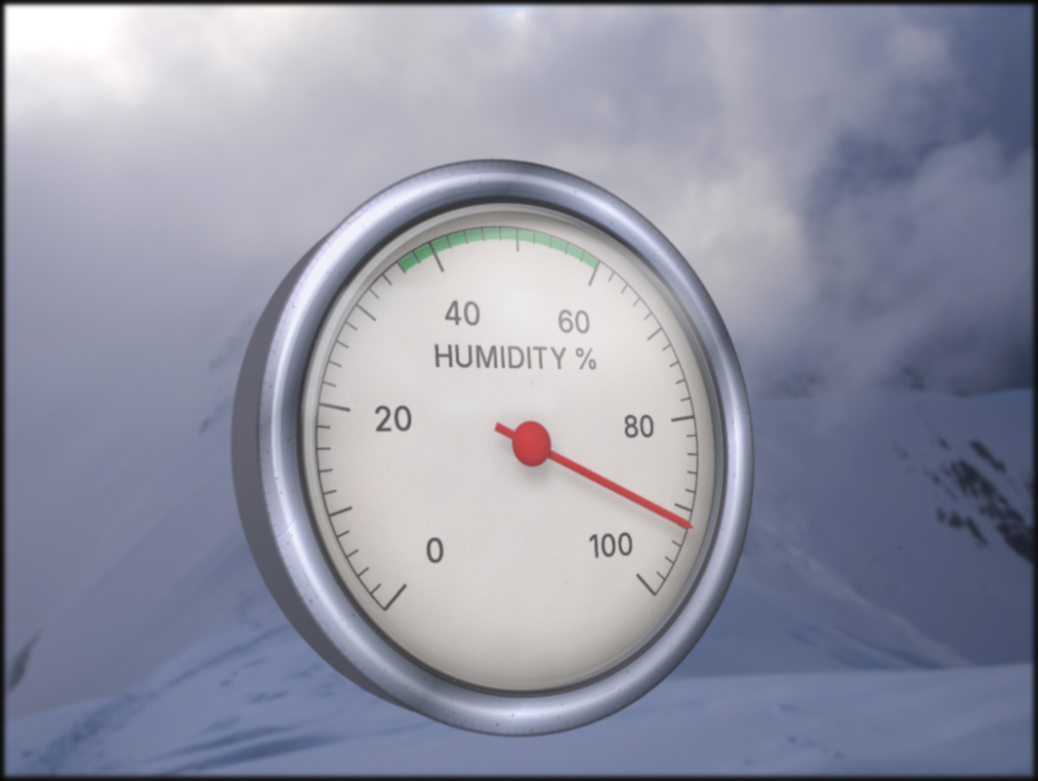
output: 92 (%)
